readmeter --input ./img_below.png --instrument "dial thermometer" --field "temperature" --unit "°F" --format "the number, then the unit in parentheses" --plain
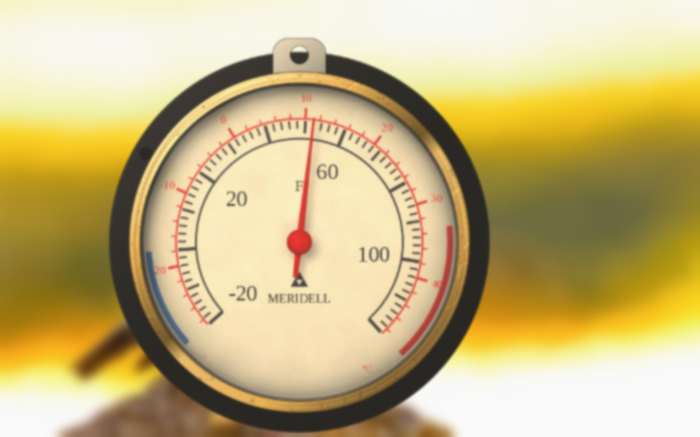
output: 52 (°F)
